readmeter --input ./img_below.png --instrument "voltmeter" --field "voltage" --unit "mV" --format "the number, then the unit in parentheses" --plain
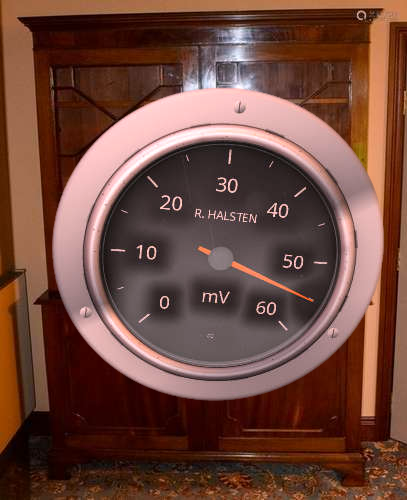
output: 55 (mV)
